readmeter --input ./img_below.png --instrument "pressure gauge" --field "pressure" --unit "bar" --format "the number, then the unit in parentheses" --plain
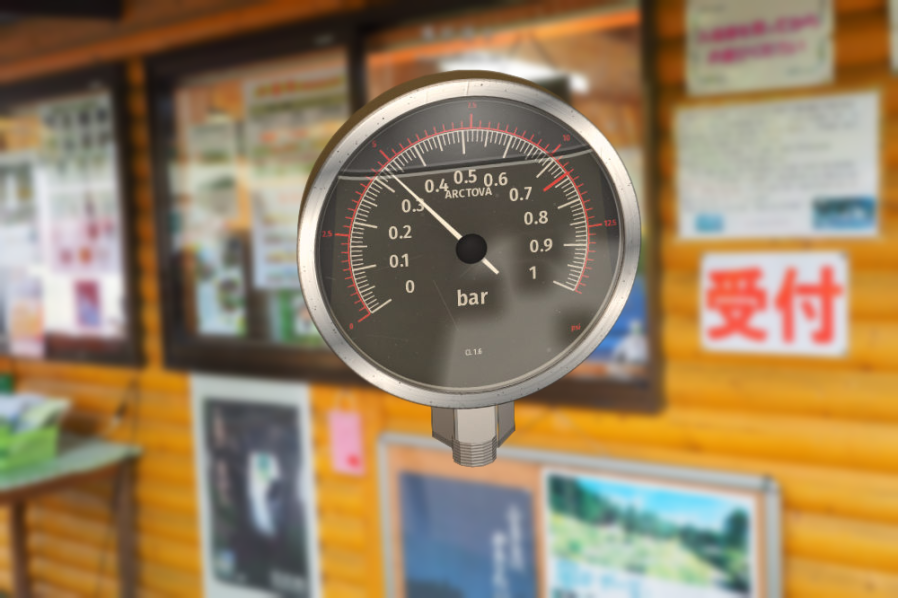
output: 0.33 (bar)
